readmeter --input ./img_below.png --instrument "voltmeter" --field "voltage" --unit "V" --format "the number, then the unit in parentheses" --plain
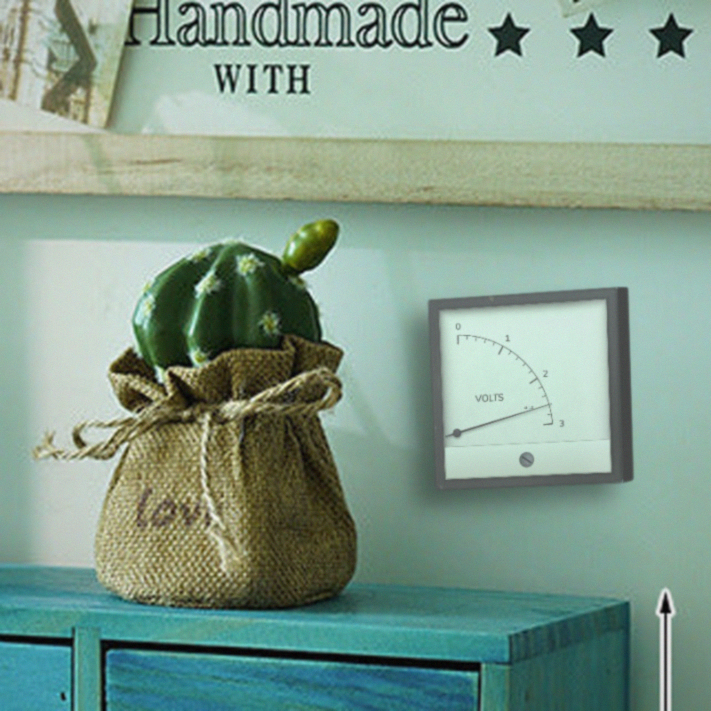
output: 2.6 (V)
